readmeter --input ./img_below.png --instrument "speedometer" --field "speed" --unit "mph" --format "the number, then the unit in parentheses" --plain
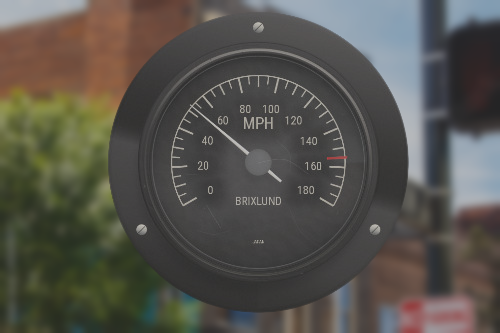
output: 52.5 (mph)
